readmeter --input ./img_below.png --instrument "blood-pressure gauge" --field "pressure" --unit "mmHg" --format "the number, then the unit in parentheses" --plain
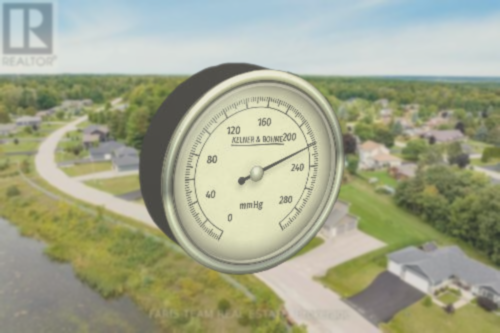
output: 220 (mmHg)
